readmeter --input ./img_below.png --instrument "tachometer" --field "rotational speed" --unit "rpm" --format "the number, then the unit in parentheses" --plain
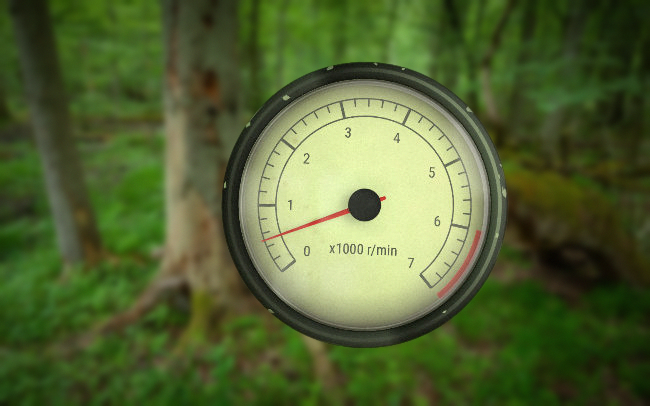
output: 500 (rpm)
